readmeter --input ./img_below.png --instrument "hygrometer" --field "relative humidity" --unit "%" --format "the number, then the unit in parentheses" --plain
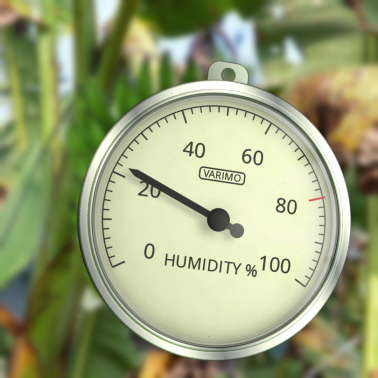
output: 22 (%)
